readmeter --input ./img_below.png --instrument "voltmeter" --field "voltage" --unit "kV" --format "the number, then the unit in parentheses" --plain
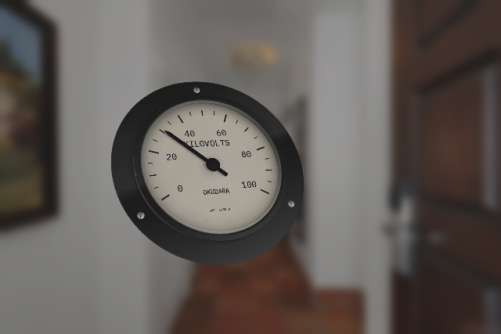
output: 30 (kV)
